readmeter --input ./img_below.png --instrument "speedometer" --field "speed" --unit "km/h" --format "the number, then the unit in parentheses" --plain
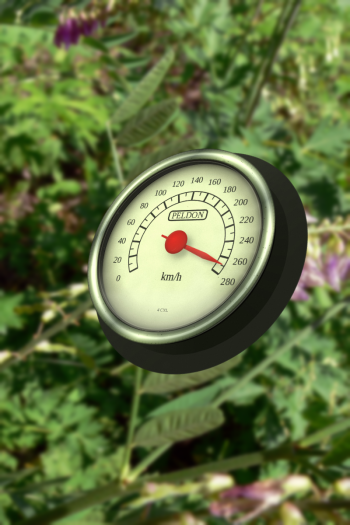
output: 270 (km/h)
